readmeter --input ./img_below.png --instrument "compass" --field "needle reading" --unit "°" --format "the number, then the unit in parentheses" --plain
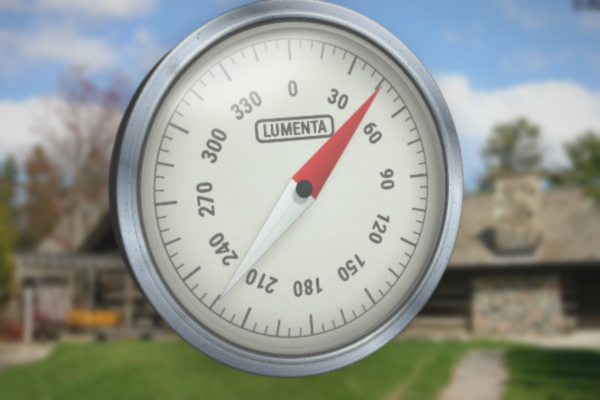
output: 45 (°)
